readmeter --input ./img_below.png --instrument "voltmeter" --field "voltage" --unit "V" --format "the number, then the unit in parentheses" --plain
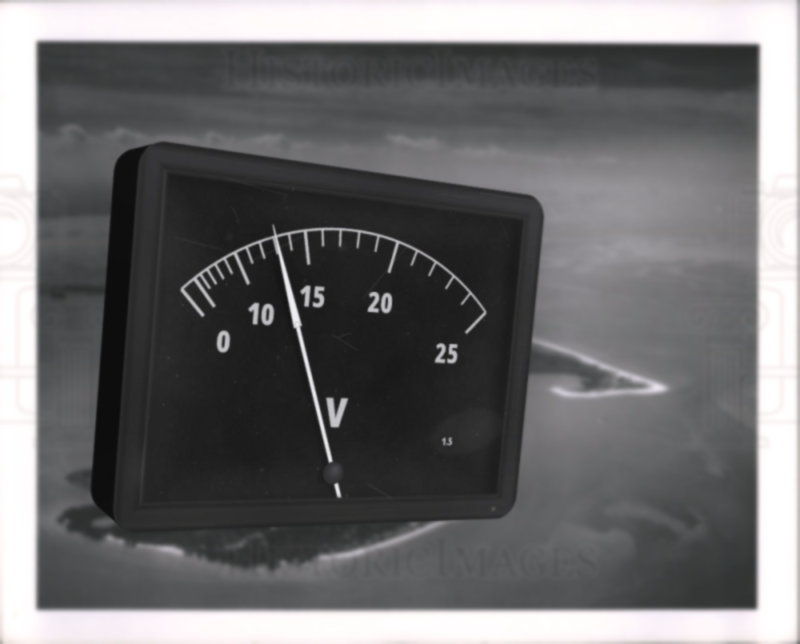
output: 13 (V)
